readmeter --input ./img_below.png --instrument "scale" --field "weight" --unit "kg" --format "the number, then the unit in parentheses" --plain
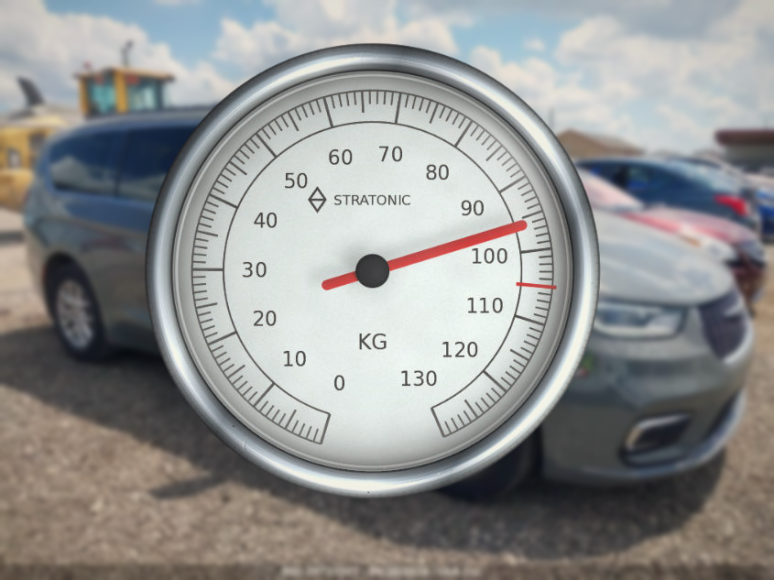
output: 96 (kg)
